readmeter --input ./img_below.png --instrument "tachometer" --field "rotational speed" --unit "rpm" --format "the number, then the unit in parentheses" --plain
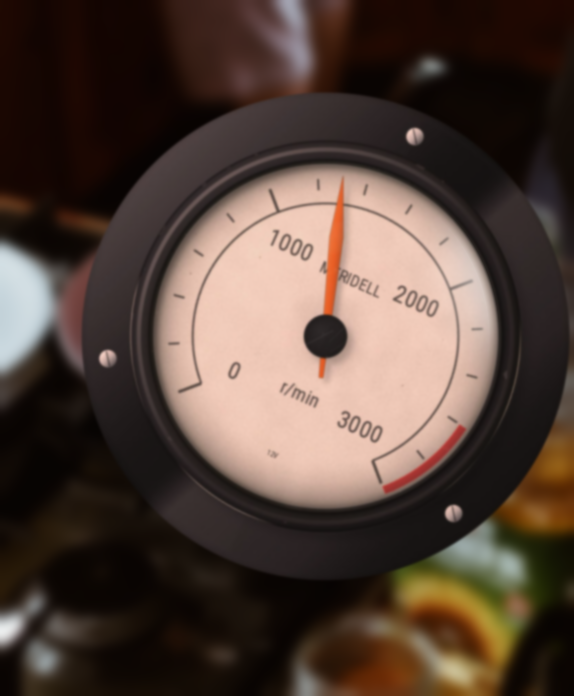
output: 1300 (rpm)
